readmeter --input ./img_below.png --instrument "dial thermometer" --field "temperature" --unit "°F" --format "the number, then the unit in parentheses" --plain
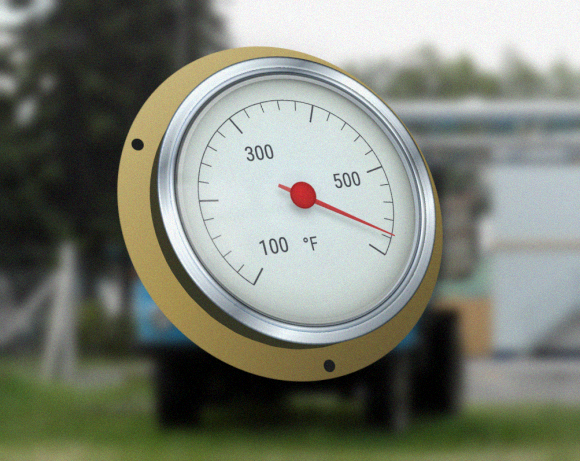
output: 580 (°F)
